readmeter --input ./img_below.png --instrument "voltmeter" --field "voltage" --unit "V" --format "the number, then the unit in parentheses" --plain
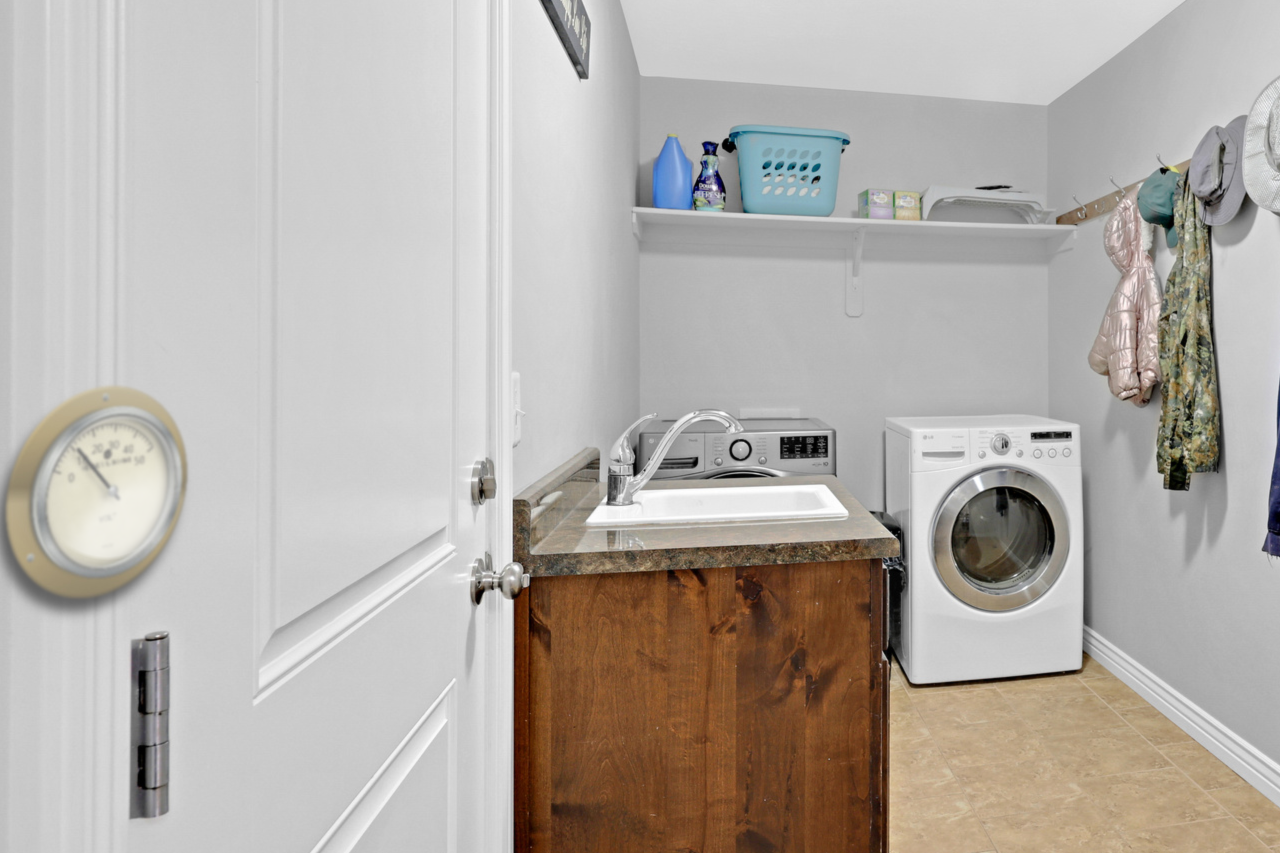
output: 10 (V)
